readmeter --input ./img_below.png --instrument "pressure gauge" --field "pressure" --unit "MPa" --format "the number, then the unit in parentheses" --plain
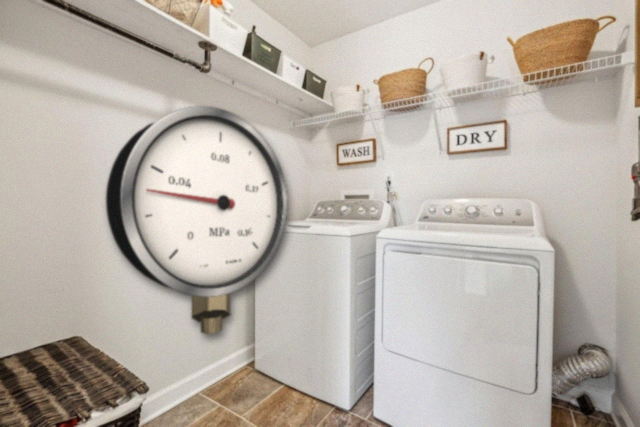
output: 0.03 (MPa)
